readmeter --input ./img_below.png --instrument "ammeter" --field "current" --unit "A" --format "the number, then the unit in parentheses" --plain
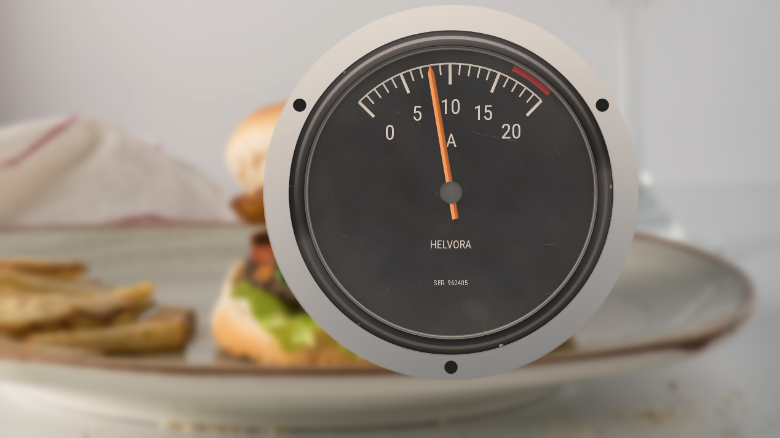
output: 8 (A)
